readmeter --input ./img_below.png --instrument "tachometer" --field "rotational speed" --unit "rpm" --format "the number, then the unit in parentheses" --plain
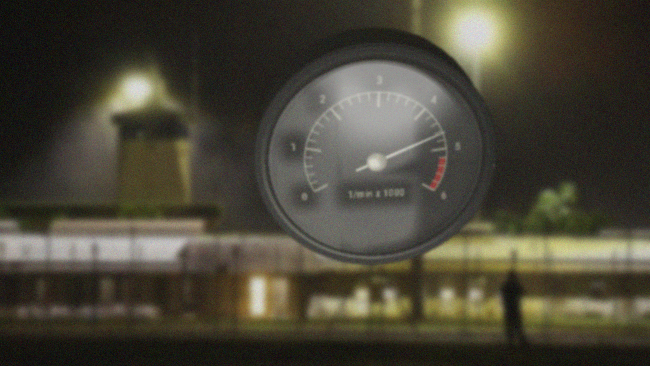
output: 4600 (rpm)
